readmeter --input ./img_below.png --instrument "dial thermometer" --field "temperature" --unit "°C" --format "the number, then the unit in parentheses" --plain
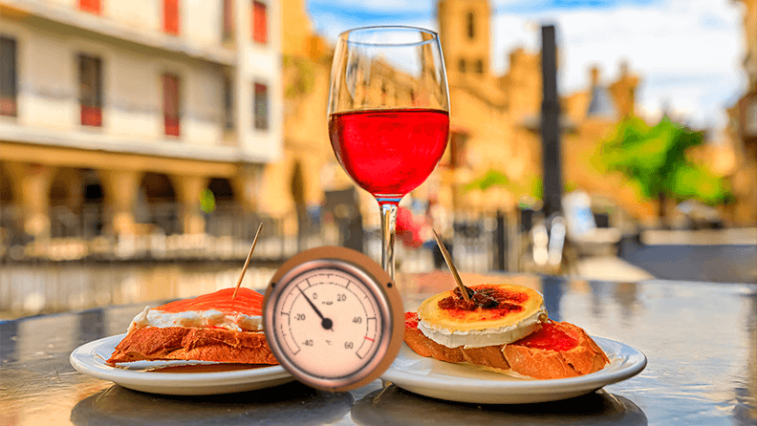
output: -5 (°C)
